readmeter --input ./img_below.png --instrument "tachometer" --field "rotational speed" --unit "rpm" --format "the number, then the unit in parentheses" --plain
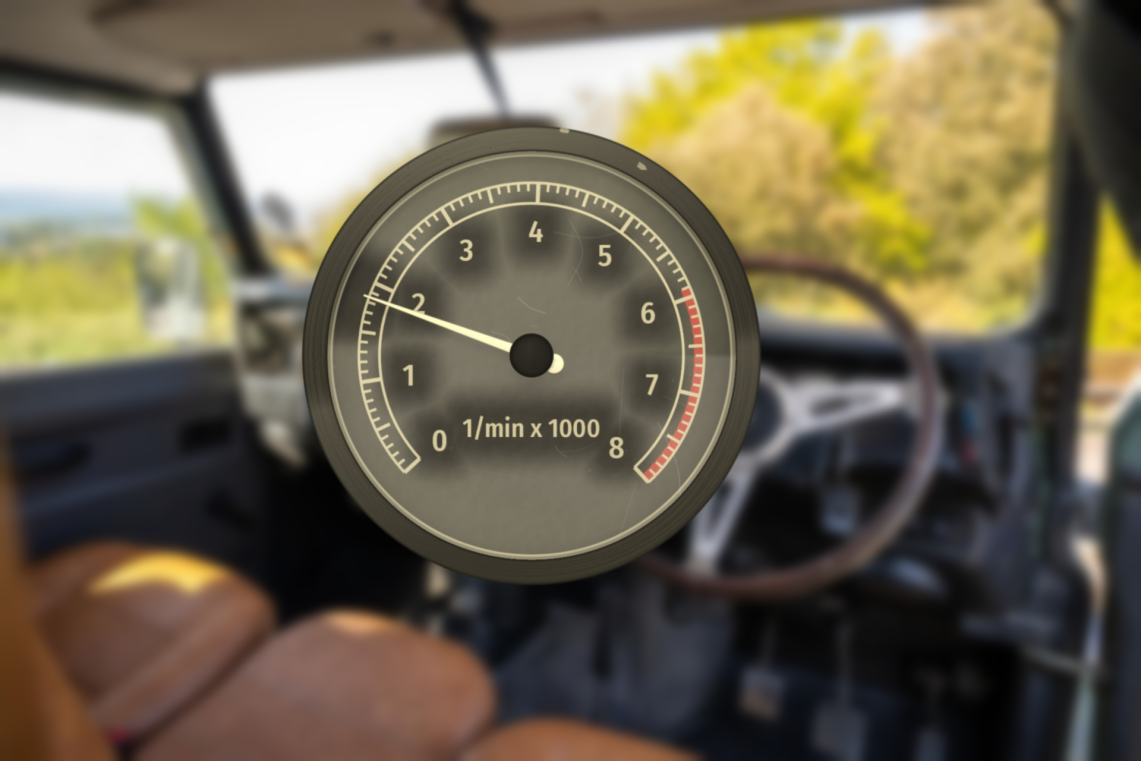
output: 1850 (rpm)
